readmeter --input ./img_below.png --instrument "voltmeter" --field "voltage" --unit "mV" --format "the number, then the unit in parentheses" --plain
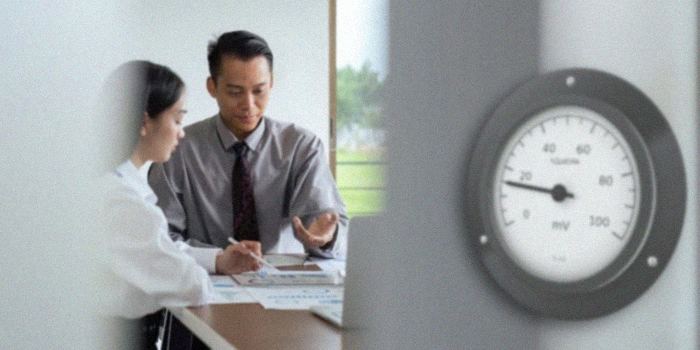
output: 15 (mV)
